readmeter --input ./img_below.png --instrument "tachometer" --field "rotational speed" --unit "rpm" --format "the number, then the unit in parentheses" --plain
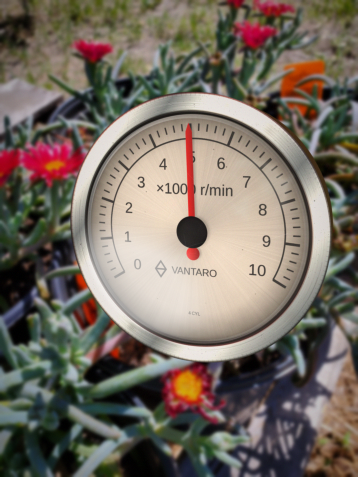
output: 5000 (rpm)
